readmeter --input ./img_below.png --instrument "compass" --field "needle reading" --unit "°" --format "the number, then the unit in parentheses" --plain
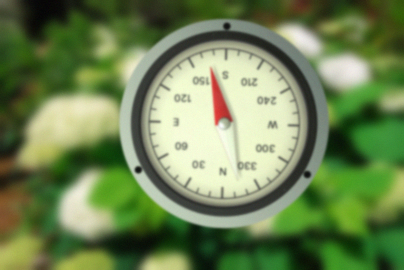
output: 165 (°)
